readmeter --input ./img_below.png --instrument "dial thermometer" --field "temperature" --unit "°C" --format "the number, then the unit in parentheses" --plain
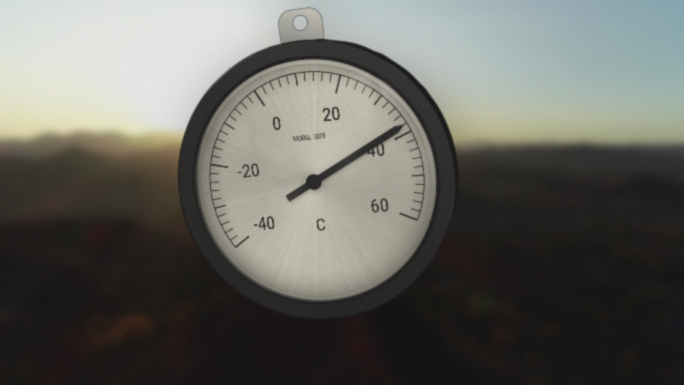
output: 38 (°C)
